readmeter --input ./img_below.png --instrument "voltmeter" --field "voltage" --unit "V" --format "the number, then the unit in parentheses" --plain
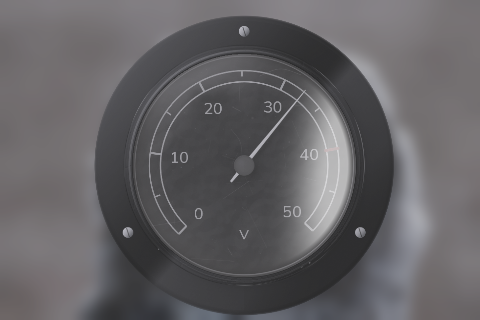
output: 32.5 (V)
